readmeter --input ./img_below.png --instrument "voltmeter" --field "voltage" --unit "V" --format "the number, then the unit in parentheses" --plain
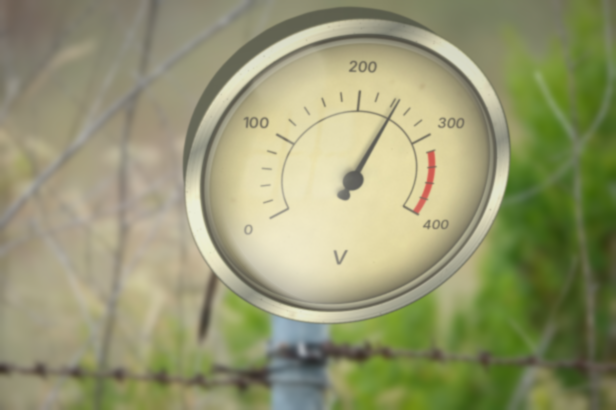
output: 240 (V)
